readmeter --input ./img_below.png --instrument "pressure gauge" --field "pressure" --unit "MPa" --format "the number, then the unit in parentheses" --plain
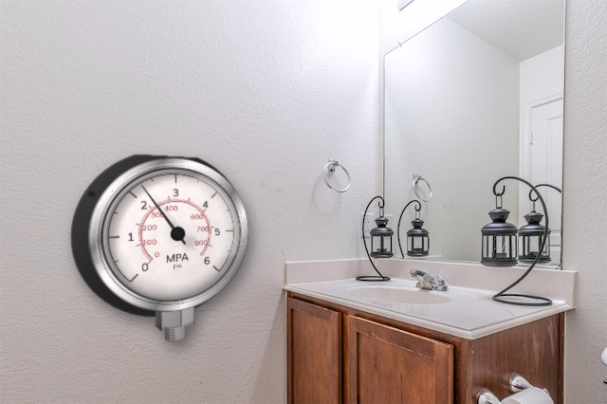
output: 2.25 (MPa)
